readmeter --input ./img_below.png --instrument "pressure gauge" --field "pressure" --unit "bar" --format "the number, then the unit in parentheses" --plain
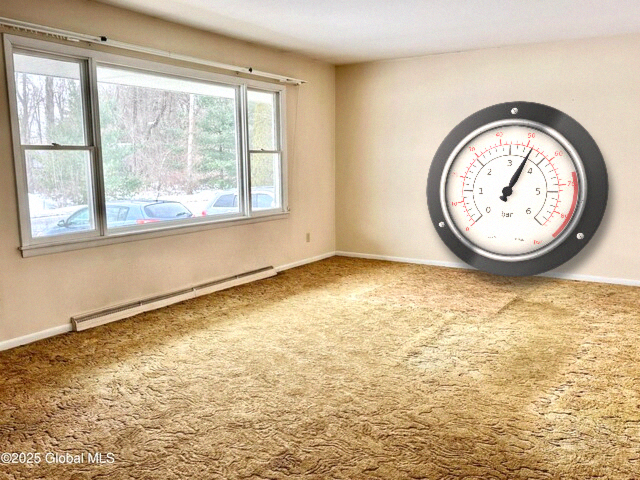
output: 3.6 (bar)
